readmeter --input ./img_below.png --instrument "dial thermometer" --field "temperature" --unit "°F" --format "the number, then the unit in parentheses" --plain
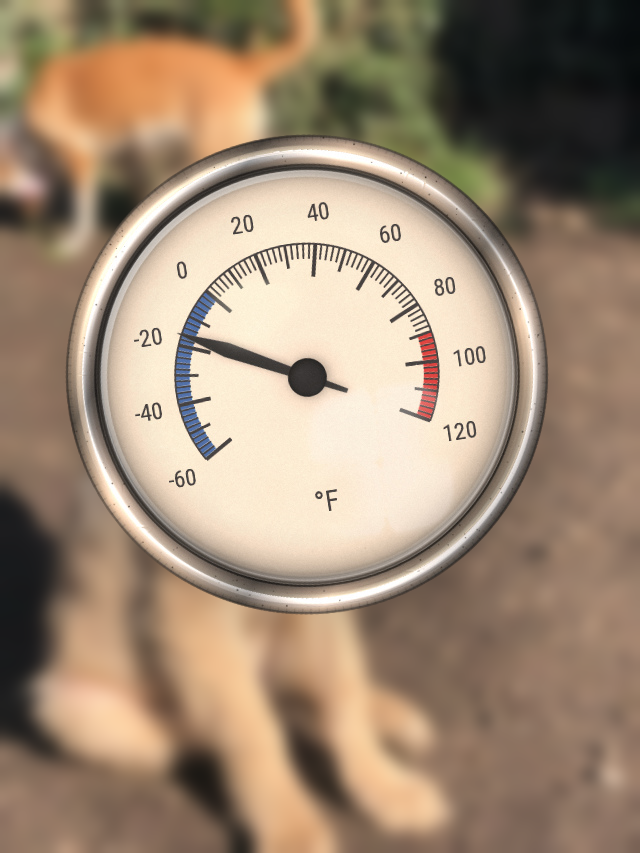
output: -16 (°F)
